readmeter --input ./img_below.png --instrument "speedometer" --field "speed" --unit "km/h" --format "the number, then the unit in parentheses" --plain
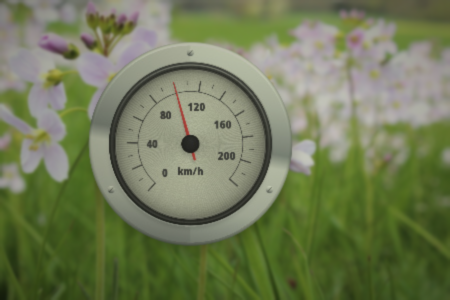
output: 100 (km/h)
